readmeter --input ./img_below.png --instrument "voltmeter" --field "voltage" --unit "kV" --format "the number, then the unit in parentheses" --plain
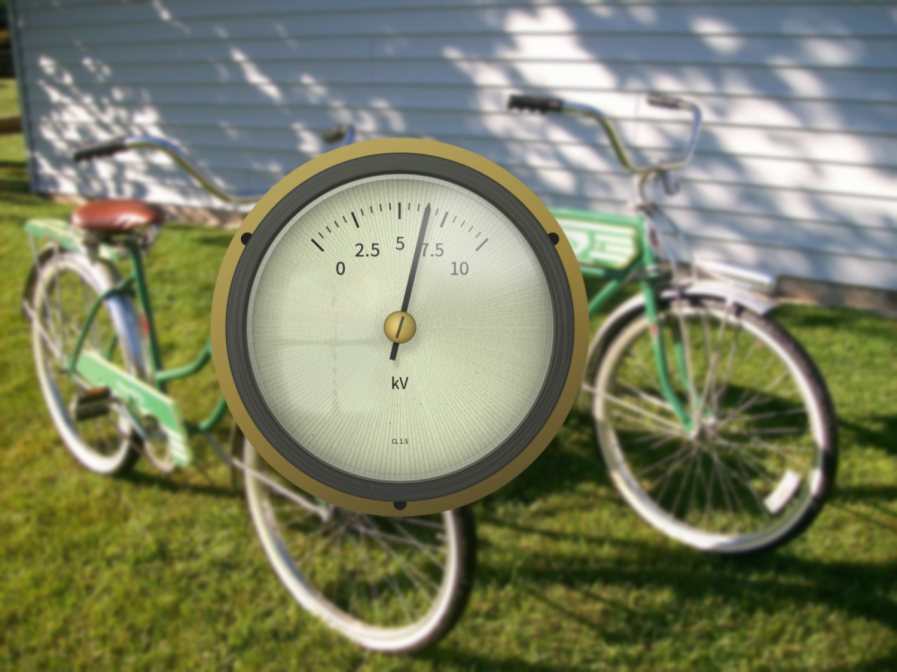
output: 6.5 (kV)
